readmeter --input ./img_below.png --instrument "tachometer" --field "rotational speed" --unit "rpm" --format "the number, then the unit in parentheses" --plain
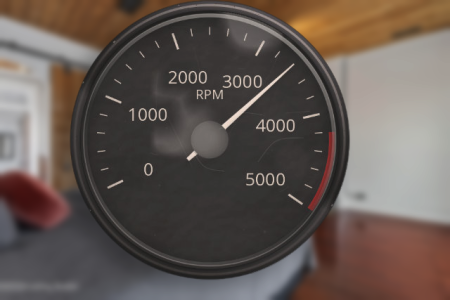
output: 3400 (rpm)
